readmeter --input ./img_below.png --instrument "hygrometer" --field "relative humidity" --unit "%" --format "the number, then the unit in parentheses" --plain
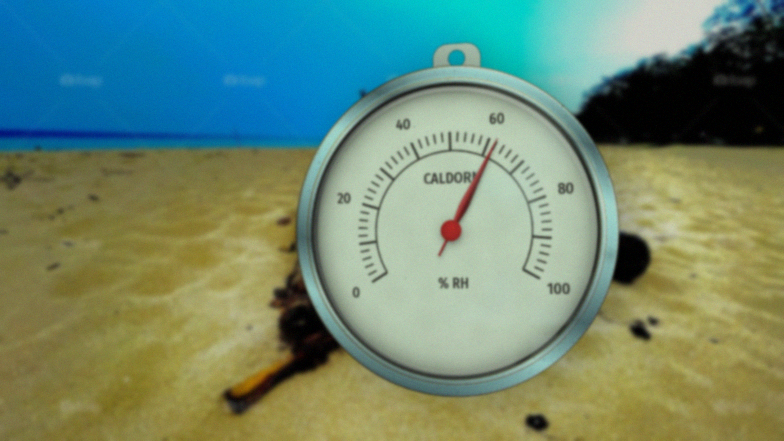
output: 62 (%)
